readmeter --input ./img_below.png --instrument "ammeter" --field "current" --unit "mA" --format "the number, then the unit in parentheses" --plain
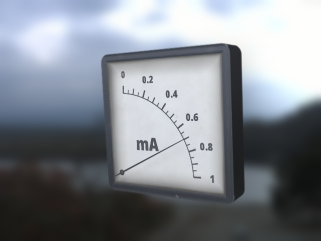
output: 0.7 (mA)
